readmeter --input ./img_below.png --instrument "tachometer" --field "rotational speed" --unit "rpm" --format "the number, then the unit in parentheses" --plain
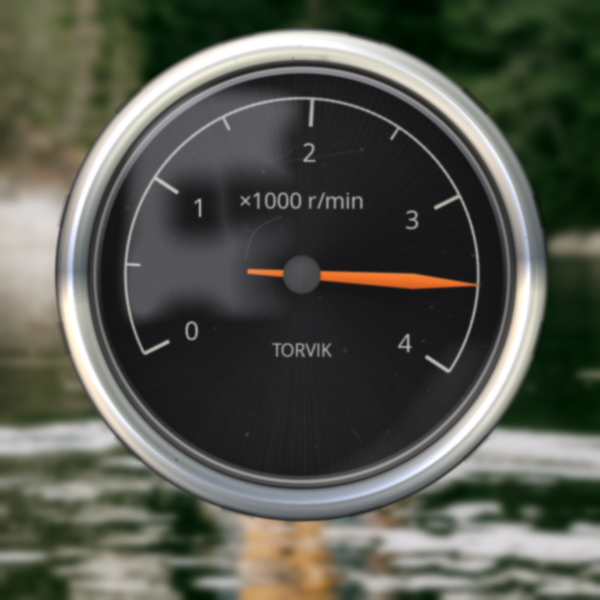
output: 3500 (rpm)
